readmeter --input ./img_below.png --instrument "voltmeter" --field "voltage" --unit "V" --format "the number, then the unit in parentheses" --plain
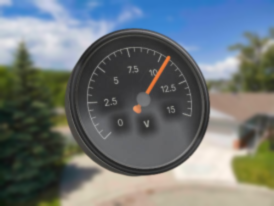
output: 10.5 (V)
